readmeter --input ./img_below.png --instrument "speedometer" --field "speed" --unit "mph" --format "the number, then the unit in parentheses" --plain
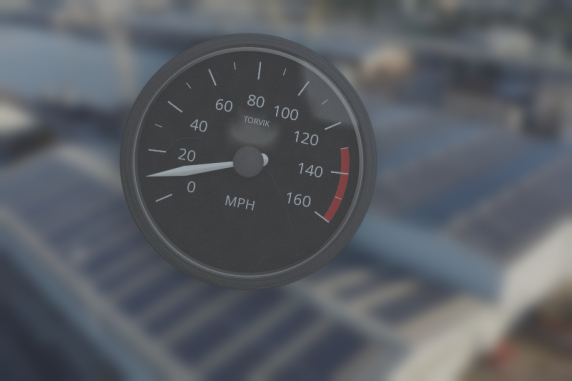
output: 10 (mph)
